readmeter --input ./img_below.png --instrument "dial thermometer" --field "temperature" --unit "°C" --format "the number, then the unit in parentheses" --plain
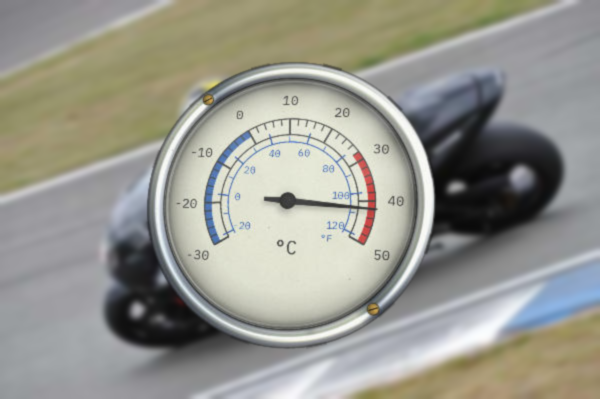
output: 42 (°C)
